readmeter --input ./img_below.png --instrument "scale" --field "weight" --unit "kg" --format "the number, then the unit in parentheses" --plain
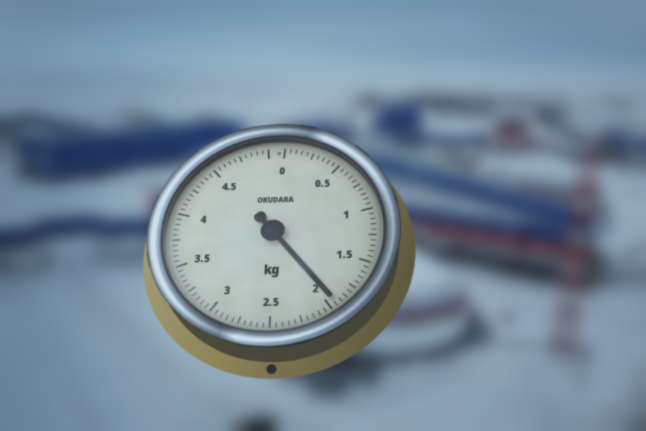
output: 1.95 (kg)
